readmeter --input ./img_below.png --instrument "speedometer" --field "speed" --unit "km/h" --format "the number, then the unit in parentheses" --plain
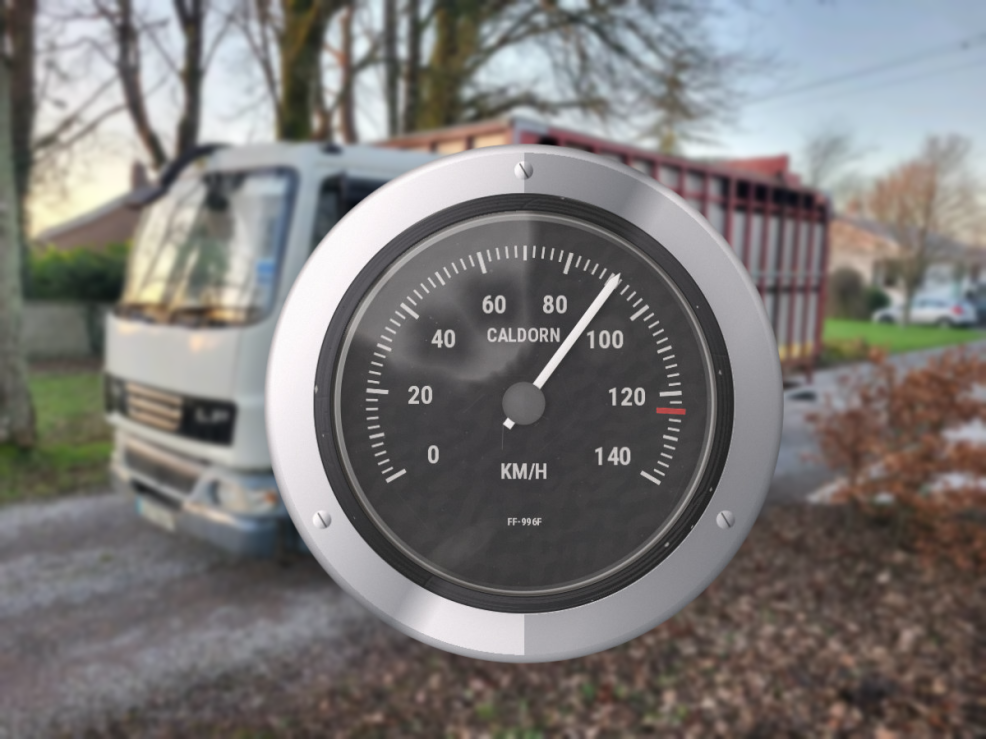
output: 91 (km/h)
